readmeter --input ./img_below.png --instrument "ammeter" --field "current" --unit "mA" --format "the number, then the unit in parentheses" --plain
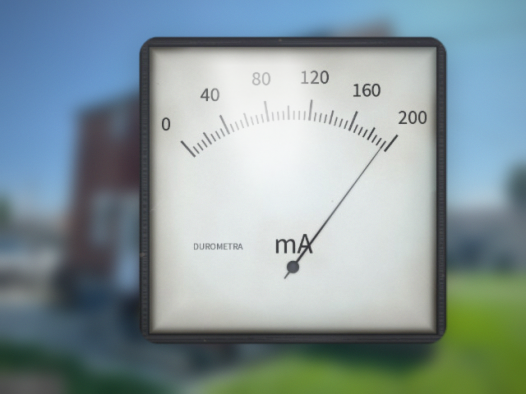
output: 195 (mA)
